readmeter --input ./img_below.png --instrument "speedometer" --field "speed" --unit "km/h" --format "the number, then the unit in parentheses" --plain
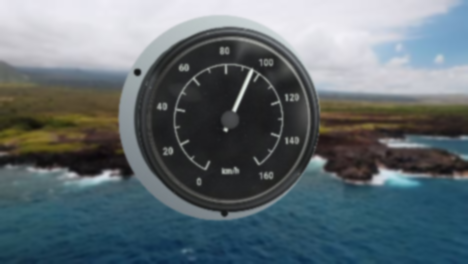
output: 95 (km/h)
